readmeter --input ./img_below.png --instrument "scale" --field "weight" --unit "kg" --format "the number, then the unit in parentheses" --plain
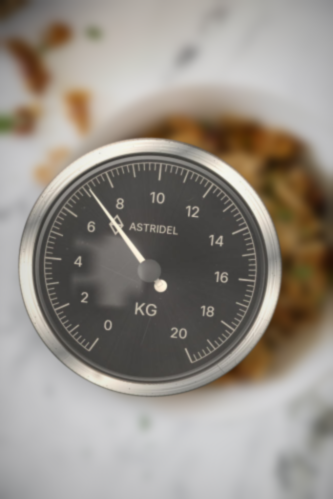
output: 7.2 (kg)
